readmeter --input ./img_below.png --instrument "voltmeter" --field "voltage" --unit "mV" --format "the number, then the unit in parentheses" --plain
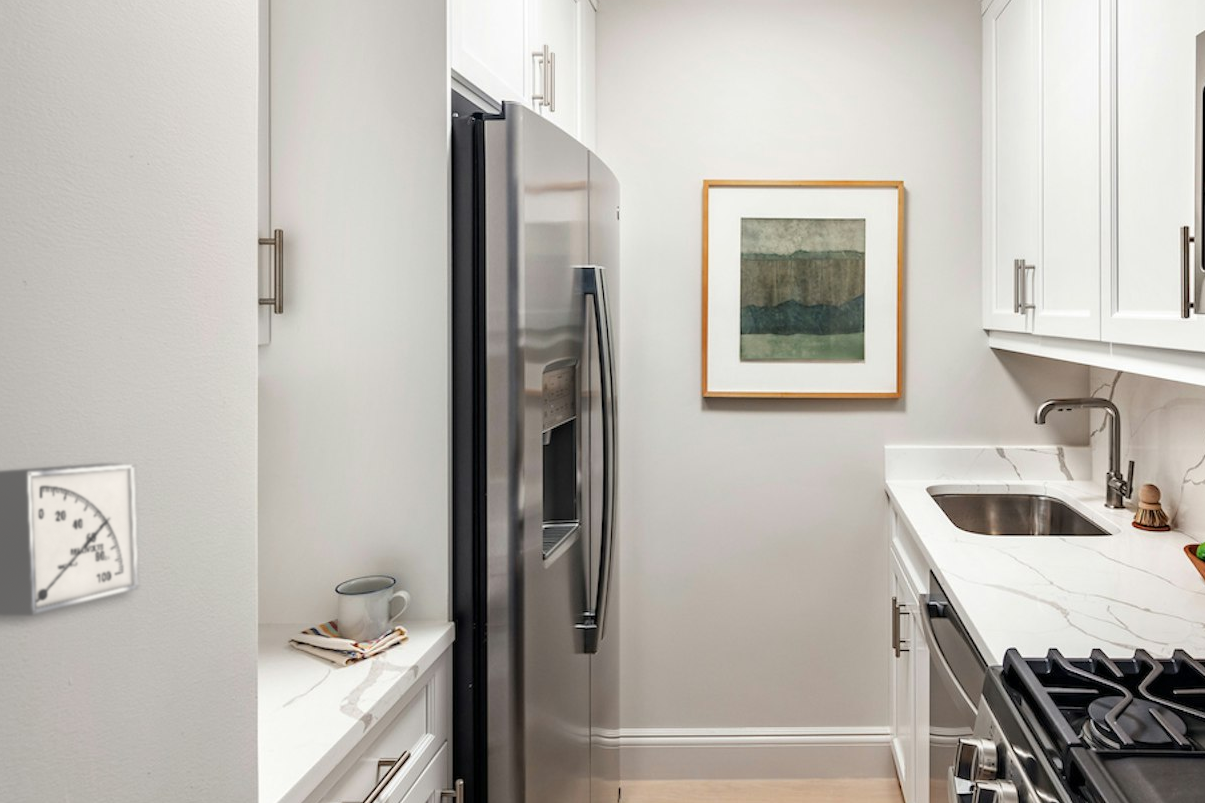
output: 60 (mV)
